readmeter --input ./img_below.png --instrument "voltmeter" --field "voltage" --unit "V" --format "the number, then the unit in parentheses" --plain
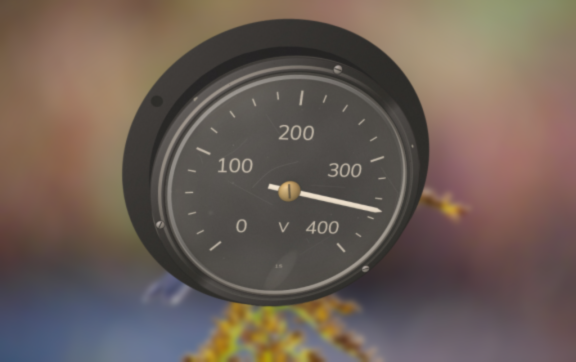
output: 350 (V)
